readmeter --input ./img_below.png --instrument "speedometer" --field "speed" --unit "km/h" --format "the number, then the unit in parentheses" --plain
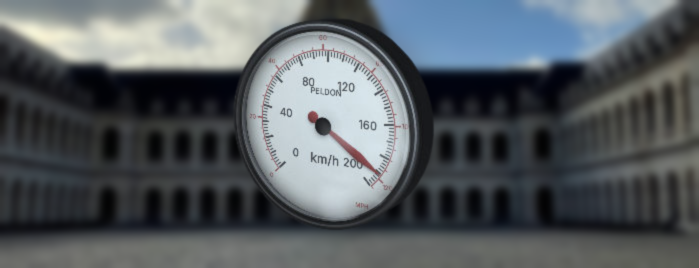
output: 190 (km/h)
